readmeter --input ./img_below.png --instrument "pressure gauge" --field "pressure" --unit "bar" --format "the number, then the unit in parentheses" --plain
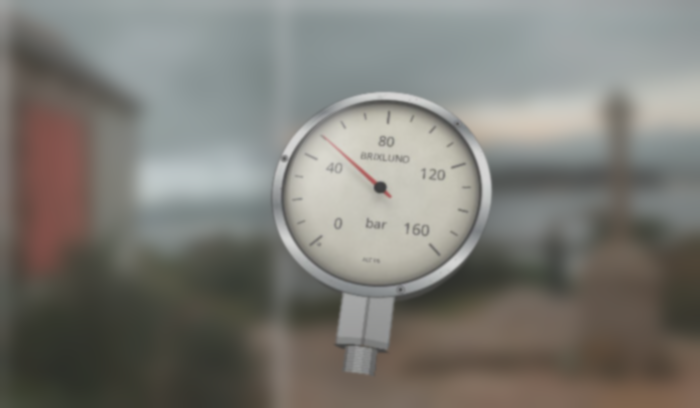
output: 50 (bar)
